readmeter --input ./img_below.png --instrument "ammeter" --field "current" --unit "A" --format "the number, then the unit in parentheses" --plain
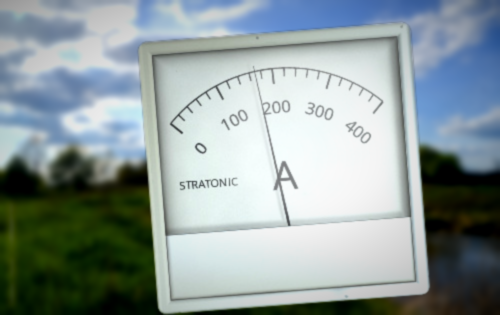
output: 170 (A)
